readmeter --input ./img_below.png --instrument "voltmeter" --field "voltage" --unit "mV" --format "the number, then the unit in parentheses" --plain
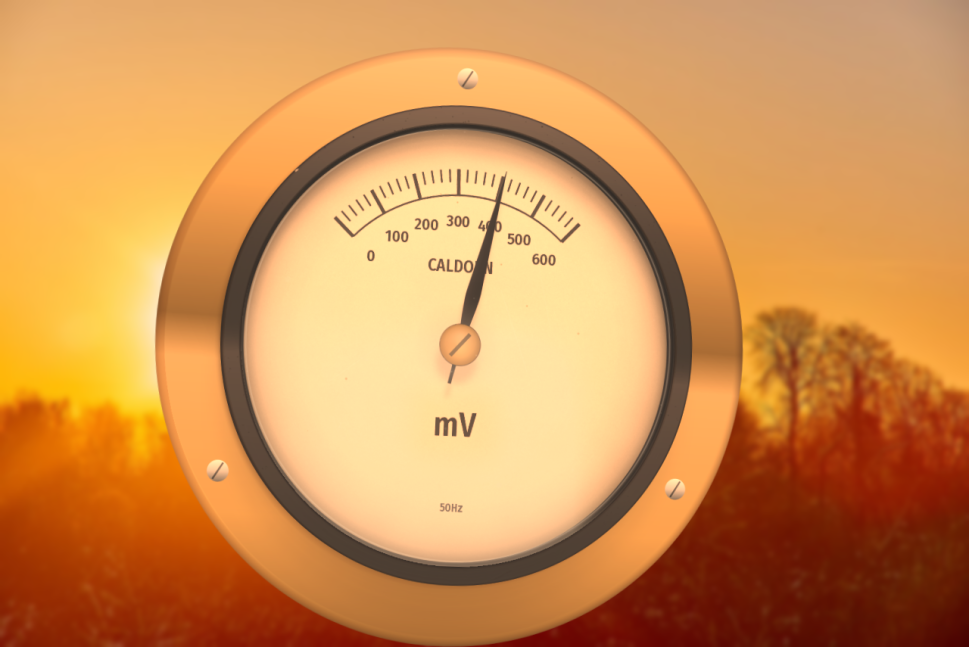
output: 400 (mV)
